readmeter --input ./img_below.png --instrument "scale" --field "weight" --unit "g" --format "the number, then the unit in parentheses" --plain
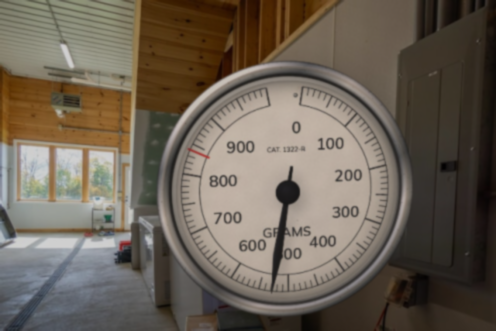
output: 530 (g)
